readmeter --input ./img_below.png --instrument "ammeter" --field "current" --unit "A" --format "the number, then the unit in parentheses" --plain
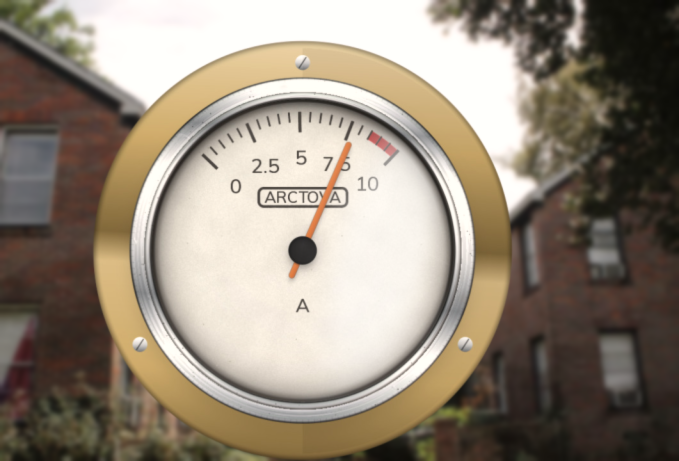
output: 7.75 (A)
